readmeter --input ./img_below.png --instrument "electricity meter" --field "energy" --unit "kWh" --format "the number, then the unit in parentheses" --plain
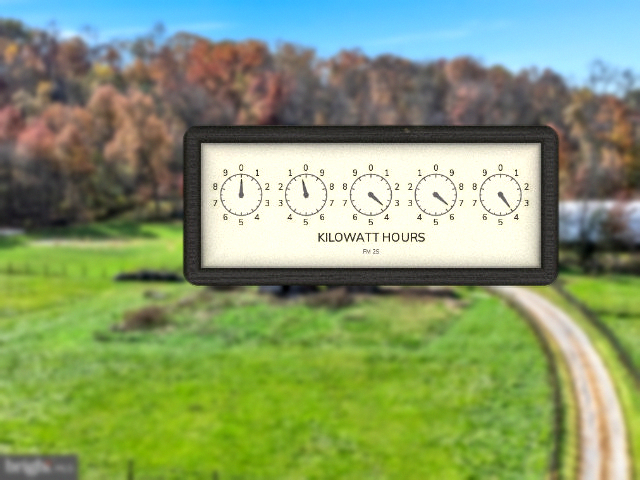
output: 364 (kWh)
